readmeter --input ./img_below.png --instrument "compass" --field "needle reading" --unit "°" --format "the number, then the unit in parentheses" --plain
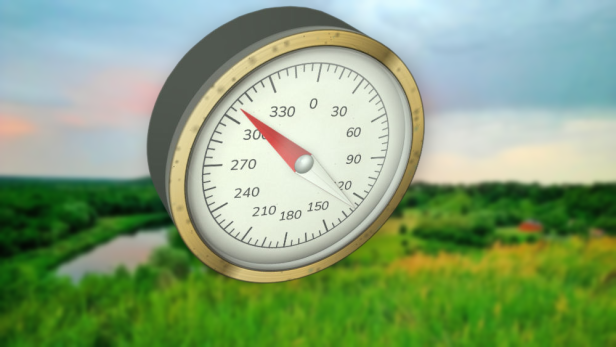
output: 307.5 (°)
